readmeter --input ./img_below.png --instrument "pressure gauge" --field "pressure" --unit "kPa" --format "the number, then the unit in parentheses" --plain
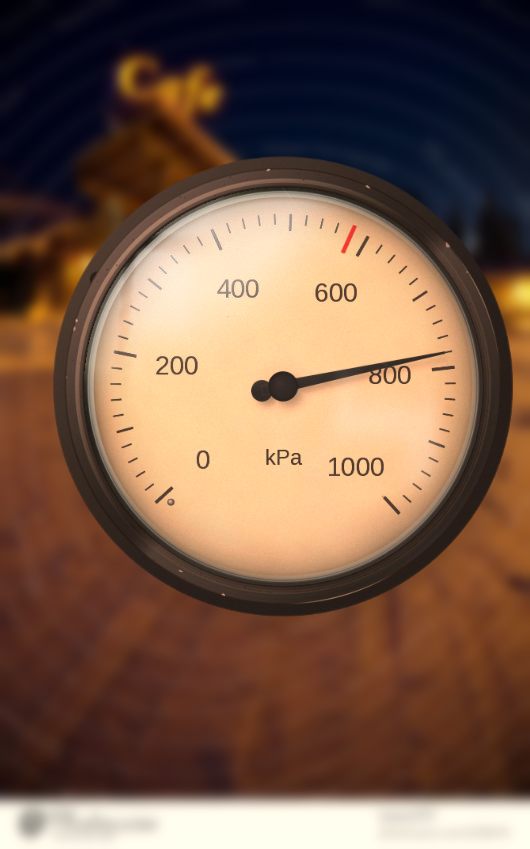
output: 780 (kPa)
